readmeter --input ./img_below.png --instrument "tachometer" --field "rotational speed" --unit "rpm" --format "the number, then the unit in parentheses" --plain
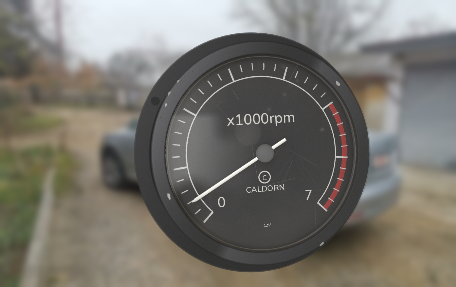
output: 400 (rpm)
